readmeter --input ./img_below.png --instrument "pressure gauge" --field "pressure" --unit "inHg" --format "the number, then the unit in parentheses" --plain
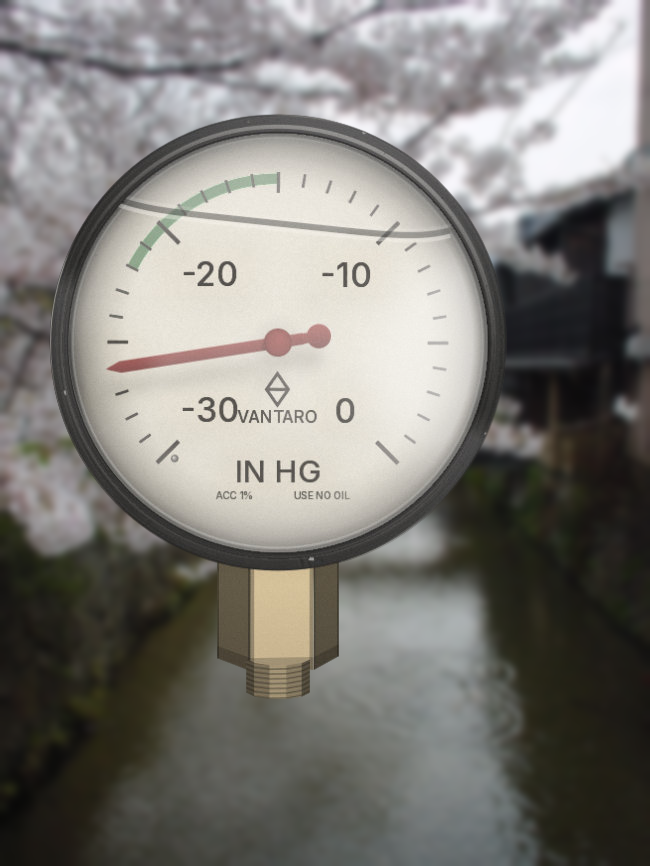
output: -26 (inHg)
